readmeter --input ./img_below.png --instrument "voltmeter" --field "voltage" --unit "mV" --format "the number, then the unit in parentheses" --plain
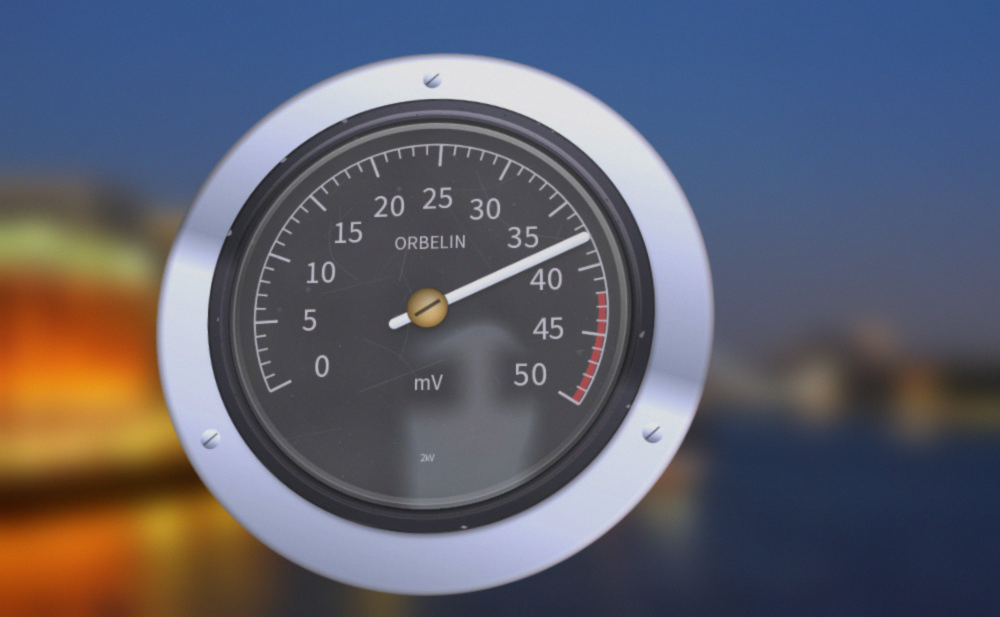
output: 38 (mV)
